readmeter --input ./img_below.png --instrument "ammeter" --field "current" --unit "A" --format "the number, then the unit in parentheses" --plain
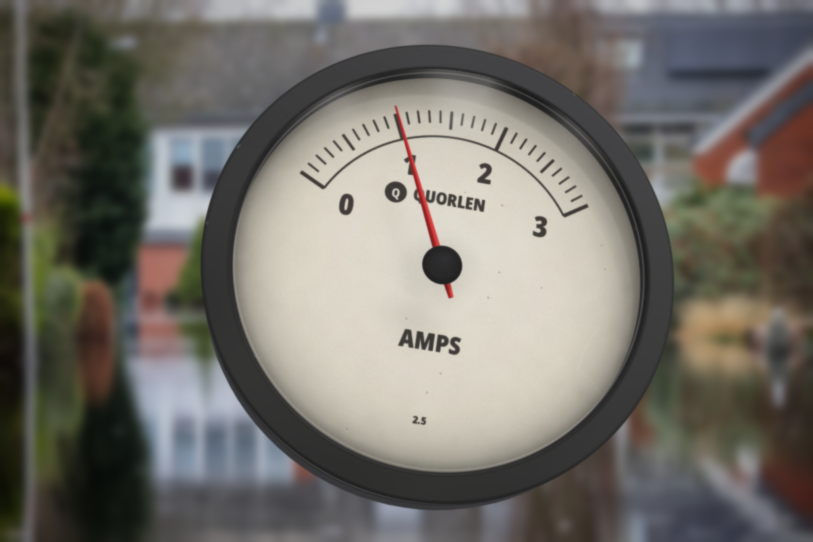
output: 1 (A)
